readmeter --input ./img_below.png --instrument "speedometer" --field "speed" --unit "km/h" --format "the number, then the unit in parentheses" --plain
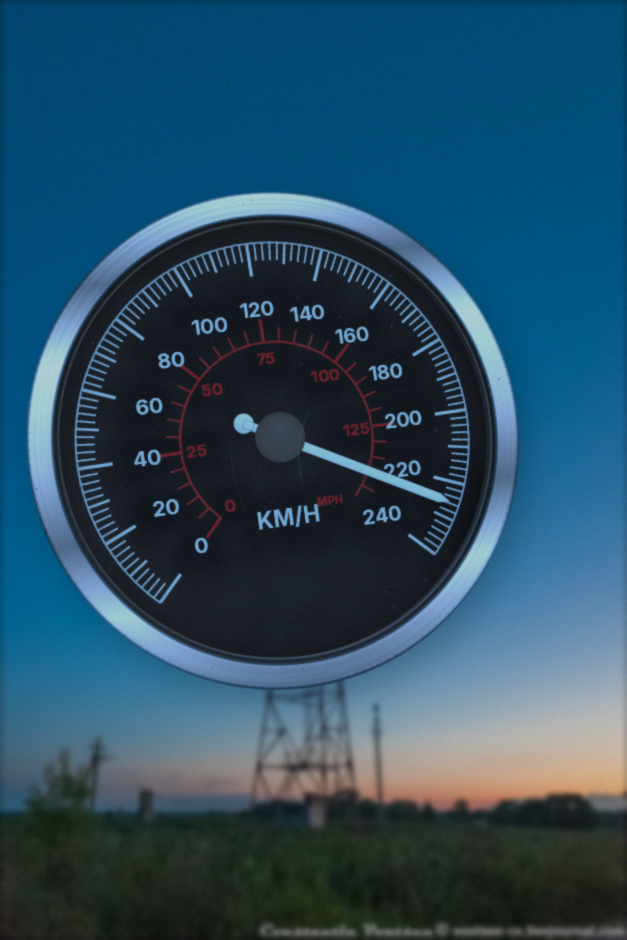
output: 226 (km/h)
